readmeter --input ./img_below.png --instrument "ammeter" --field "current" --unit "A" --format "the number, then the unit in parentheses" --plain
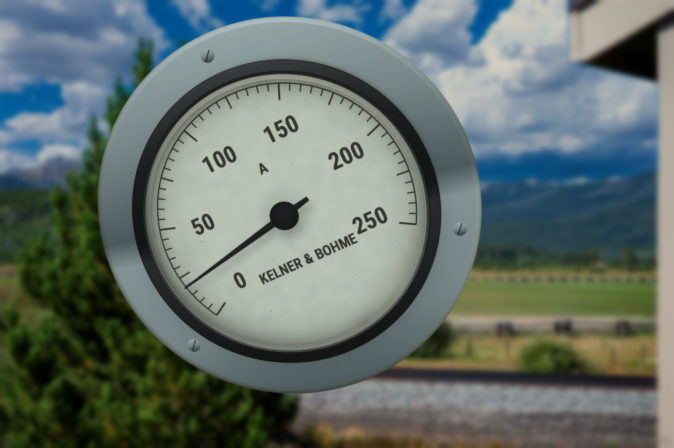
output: 20 (A)
